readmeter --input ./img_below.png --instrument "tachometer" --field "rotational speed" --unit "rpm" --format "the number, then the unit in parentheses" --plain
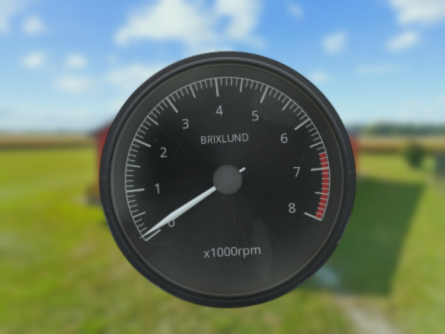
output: 100 (rpm)
